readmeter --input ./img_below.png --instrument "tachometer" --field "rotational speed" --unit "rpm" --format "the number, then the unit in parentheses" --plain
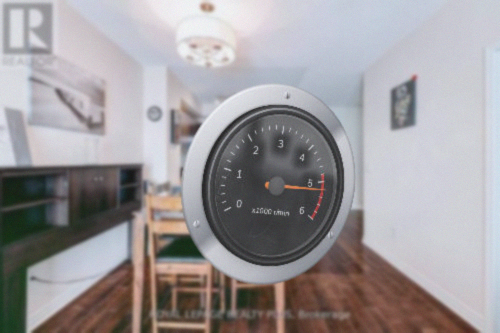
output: 5200 (rpm)
